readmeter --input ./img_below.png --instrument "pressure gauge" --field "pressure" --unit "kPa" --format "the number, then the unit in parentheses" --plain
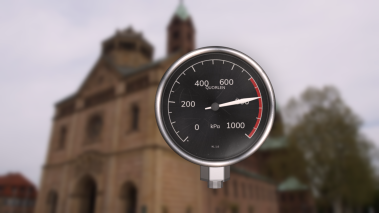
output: 800 (kPa)
